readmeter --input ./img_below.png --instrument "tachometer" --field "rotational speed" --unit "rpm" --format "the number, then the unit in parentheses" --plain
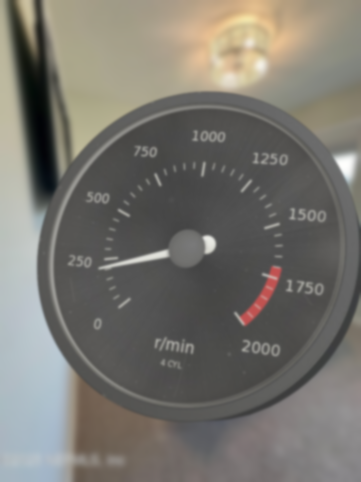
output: 200 (rpm)
